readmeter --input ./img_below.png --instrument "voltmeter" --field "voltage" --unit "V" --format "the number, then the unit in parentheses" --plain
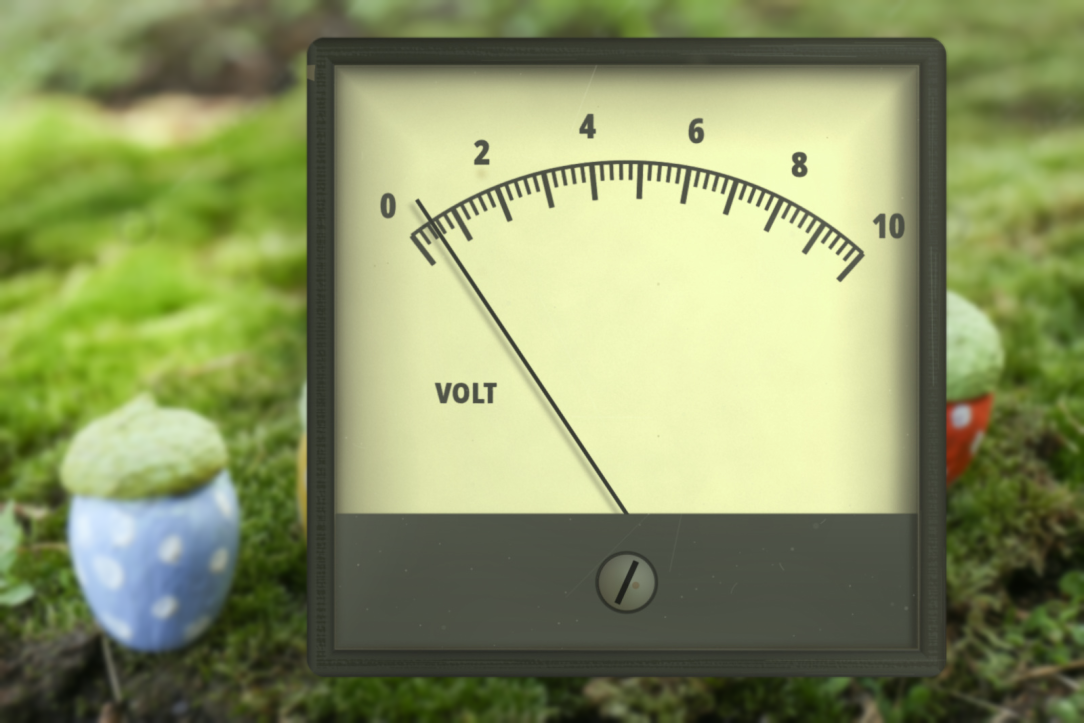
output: 0.5 (V)
